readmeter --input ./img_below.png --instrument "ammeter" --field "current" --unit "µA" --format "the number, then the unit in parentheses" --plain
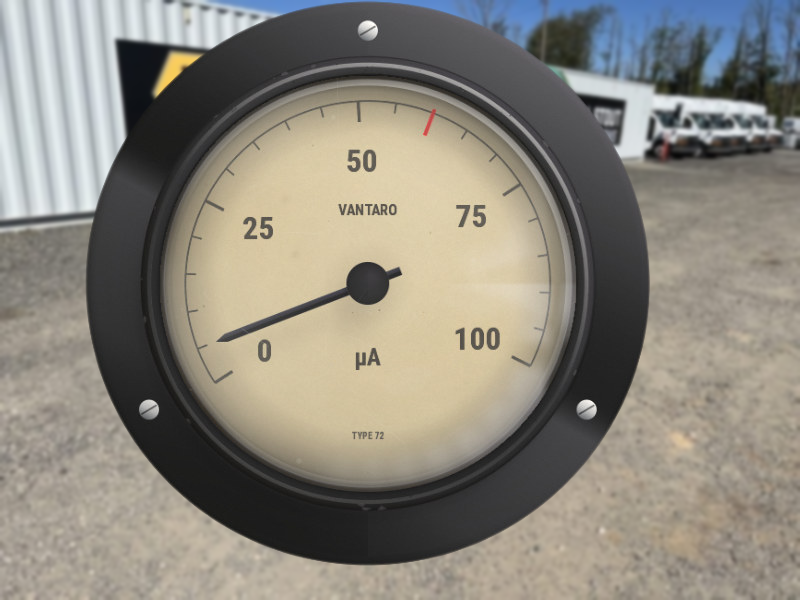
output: 5 (µA)
